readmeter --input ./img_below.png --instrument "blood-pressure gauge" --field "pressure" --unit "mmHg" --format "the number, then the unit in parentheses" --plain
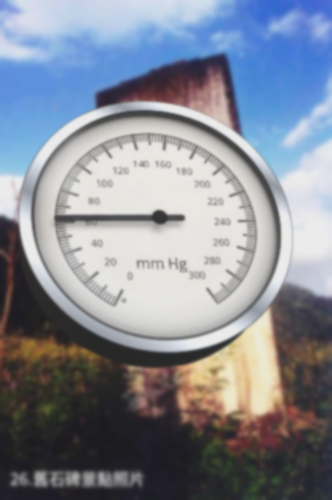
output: 60 (mmHg)
